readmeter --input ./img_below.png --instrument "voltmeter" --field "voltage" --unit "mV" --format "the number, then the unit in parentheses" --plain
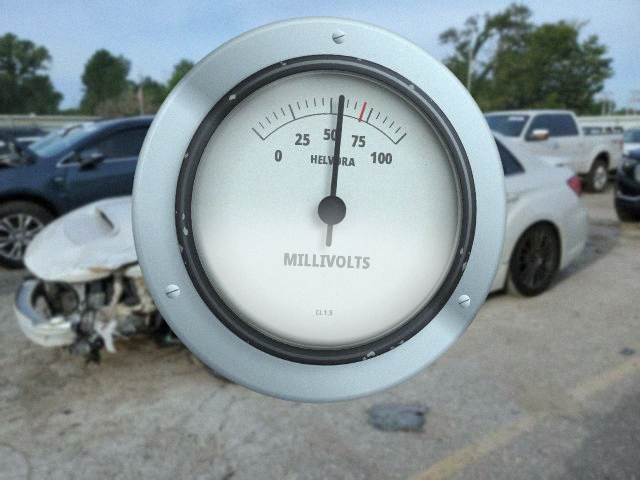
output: 55 (mV)
